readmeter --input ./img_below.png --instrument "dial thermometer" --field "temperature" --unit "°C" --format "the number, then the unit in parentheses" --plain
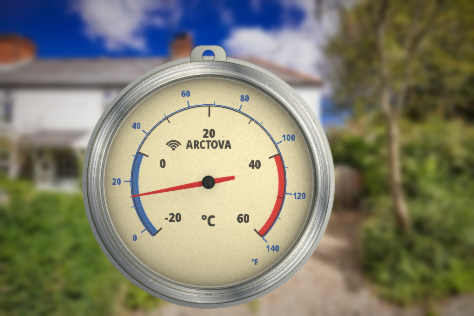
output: -10 (°C)
